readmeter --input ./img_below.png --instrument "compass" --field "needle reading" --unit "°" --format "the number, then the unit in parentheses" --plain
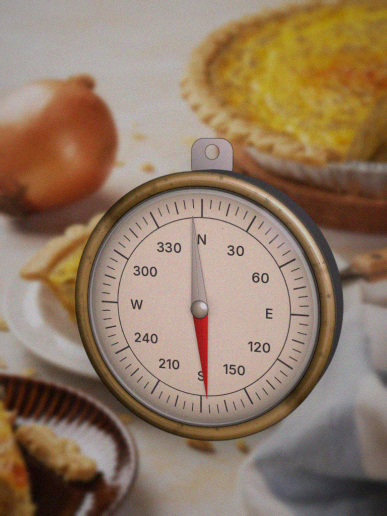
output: 175 (°)
